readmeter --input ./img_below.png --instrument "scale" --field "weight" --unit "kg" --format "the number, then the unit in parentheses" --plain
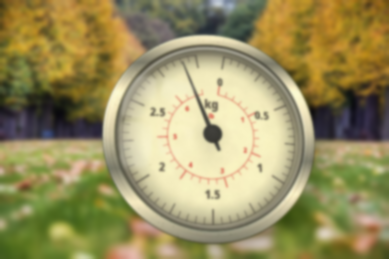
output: 2.9 (kg)
